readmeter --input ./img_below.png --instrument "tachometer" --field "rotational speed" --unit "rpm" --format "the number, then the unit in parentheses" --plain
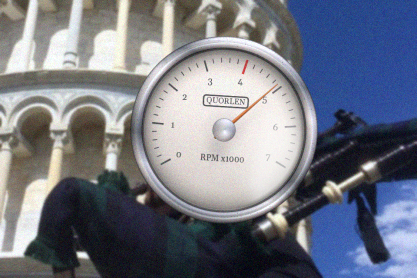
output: 4900 (rpm)
